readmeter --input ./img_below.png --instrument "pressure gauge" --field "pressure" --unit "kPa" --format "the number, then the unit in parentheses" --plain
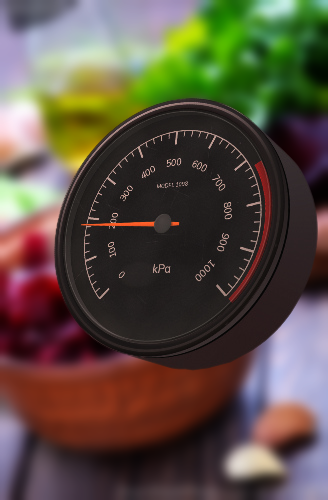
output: 180 (kPa)
